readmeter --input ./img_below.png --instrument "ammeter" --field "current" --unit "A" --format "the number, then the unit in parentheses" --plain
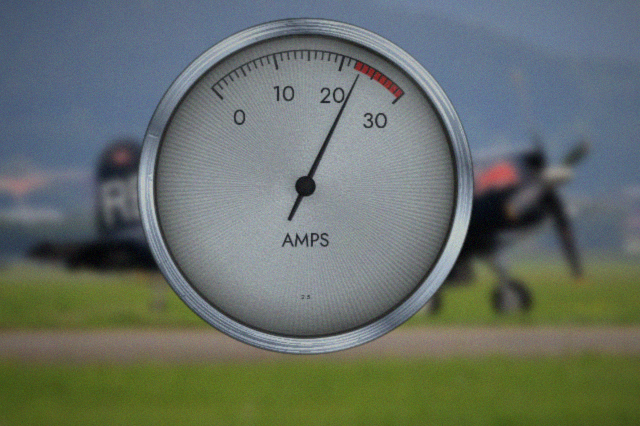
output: 23 (A)
